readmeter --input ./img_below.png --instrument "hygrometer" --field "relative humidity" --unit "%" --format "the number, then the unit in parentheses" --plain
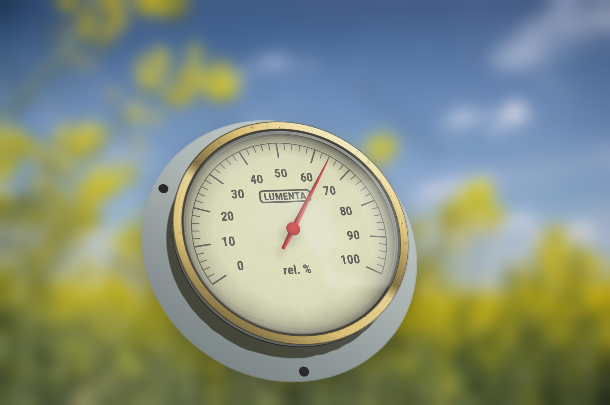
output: 64 (%)
